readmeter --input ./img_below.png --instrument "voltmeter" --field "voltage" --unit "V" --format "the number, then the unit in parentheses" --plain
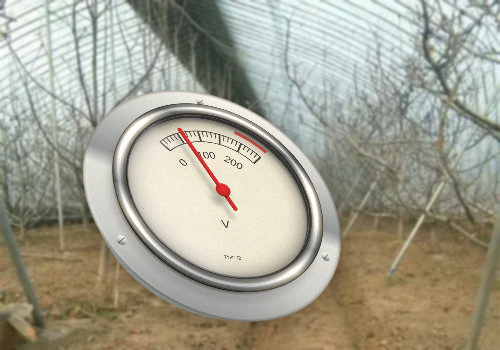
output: 50 (V)
